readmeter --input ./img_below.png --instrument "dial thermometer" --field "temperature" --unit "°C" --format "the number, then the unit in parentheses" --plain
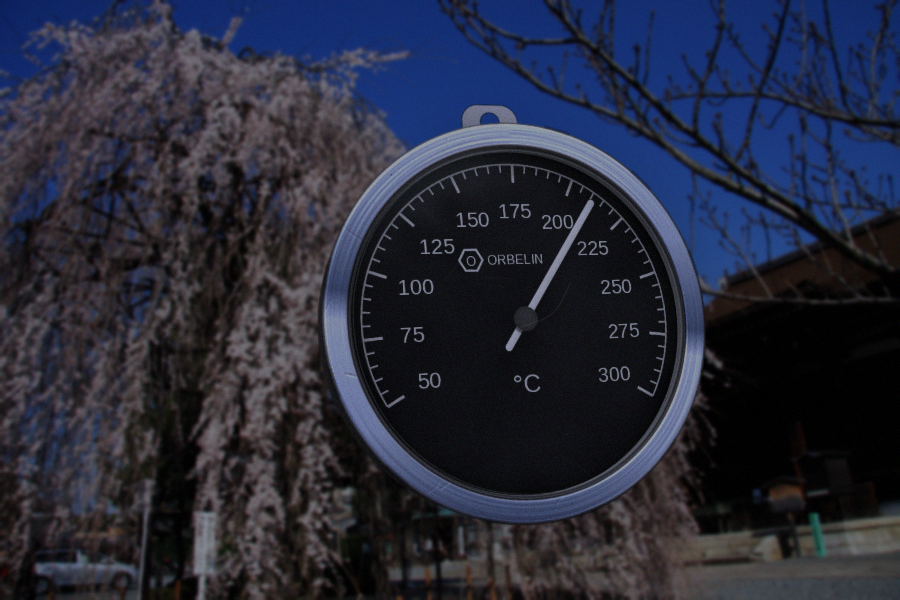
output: 210 (°C)
